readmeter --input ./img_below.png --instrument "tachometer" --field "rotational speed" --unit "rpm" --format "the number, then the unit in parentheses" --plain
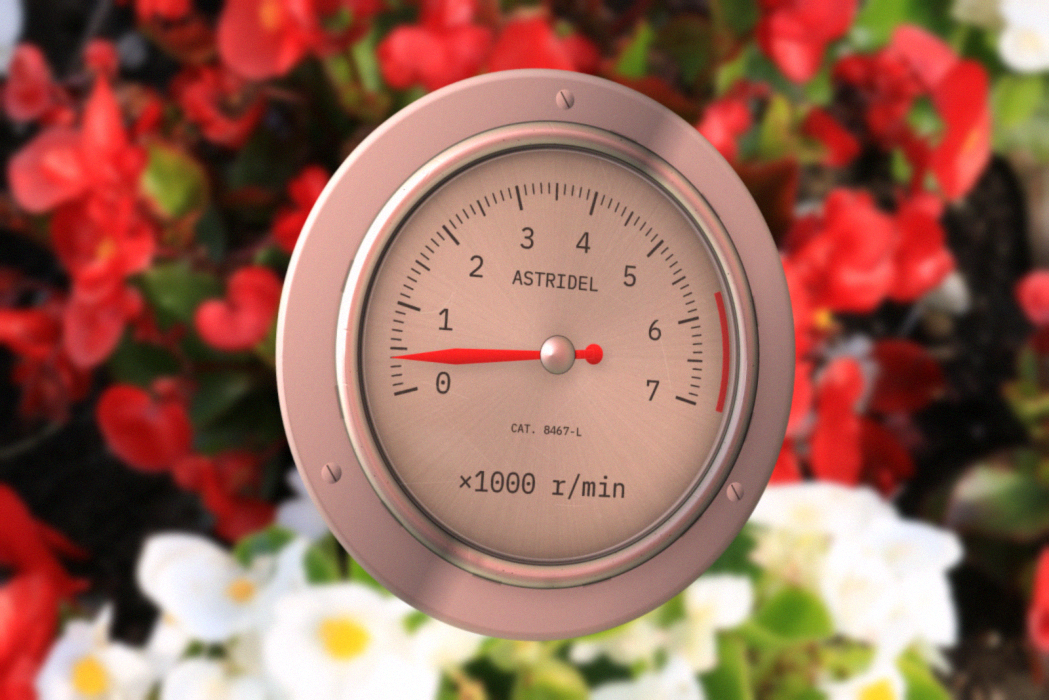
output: 400 (rpm)
